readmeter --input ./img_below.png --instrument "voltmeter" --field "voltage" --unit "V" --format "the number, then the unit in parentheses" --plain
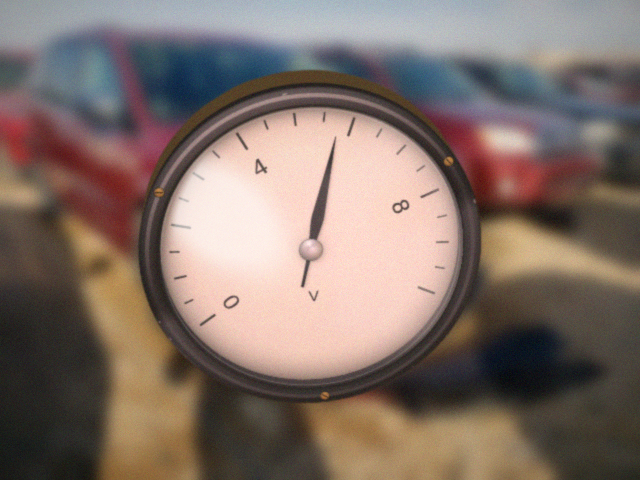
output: 5.75 (V)
